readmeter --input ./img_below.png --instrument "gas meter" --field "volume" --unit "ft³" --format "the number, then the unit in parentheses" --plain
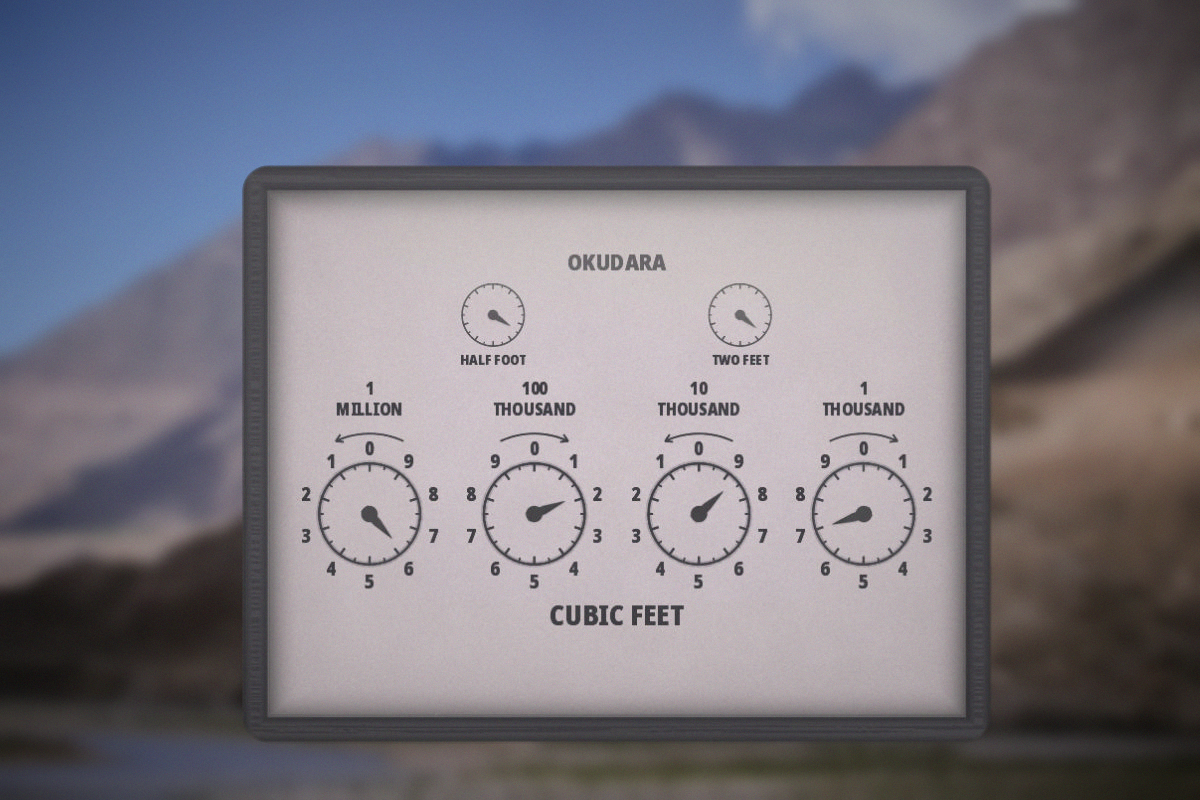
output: 618700 (ft³)
